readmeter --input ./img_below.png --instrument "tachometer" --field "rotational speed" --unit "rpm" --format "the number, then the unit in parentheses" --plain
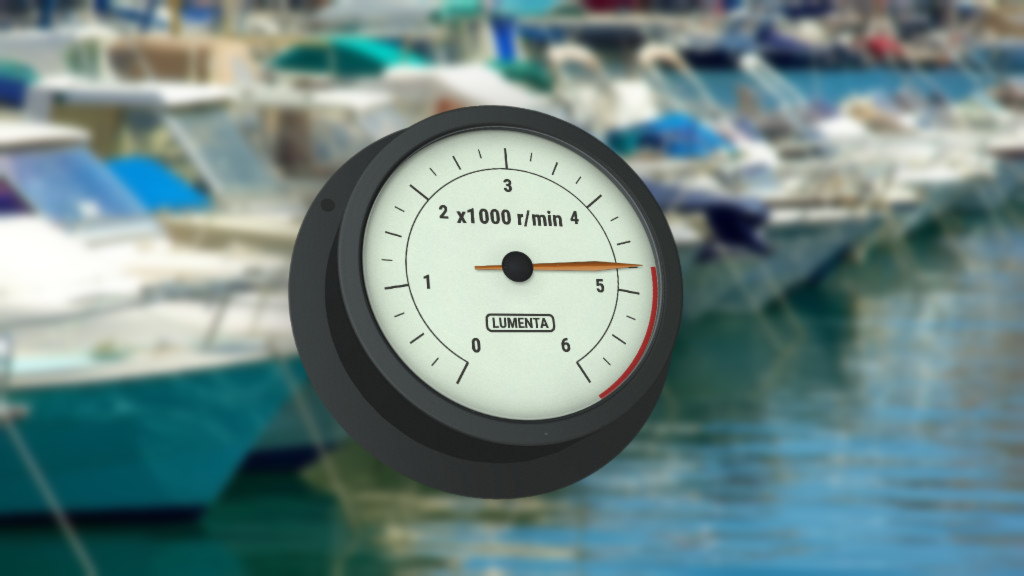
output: 4750 (rpm)
